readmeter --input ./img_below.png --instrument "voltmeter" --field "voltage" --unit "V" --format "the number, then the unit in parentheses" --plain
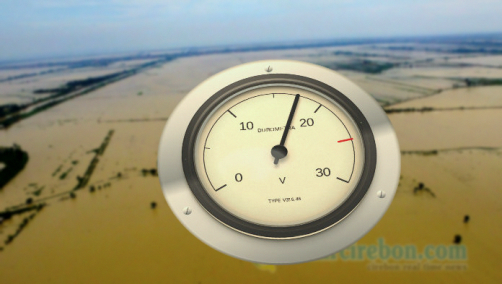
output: 17.5 (V)
